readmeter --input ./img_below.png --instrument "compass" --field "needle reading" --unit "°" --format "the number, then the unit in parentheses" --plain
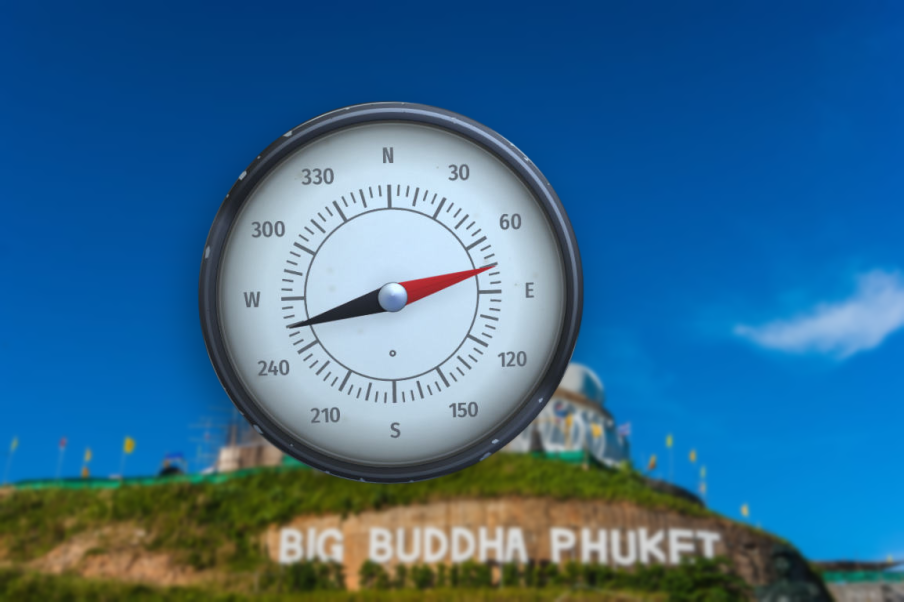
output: 75 (°)
